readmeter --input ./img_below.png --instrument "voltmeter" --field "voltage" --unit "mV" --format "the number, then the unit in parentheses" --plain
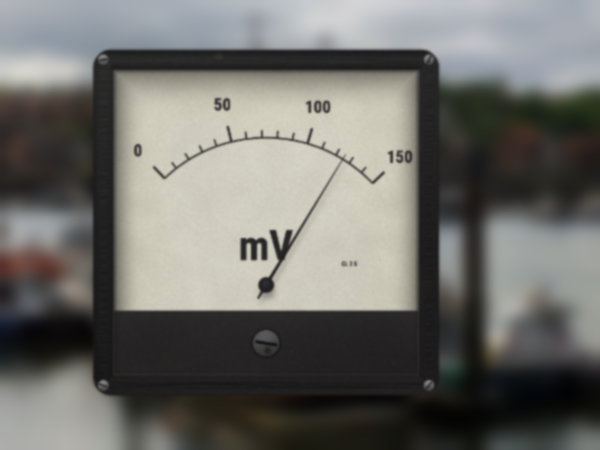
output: 125 (mV)
